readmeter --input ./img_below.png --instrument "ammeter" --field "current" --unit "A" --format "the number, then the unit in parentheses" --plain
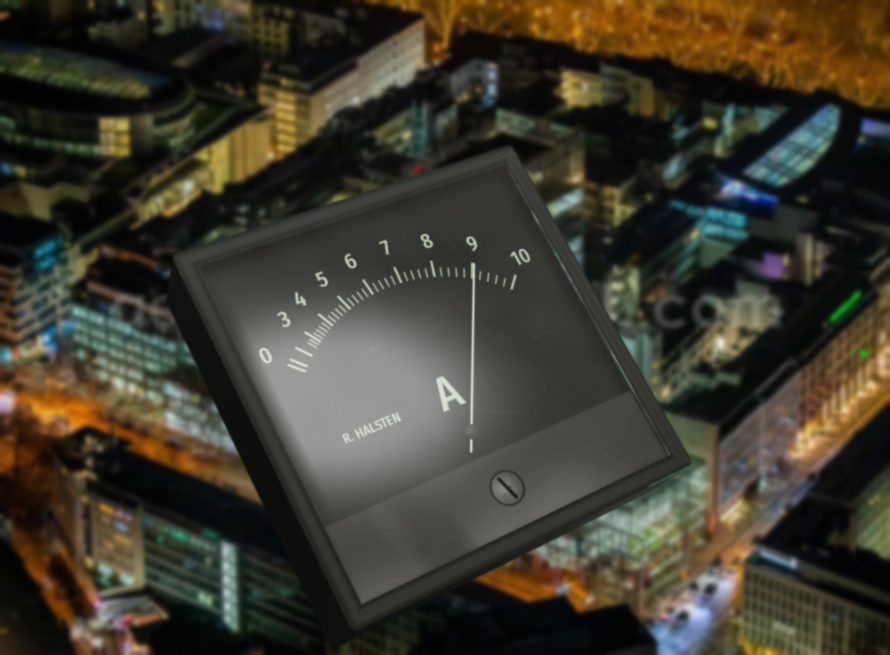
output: 9 (A)
